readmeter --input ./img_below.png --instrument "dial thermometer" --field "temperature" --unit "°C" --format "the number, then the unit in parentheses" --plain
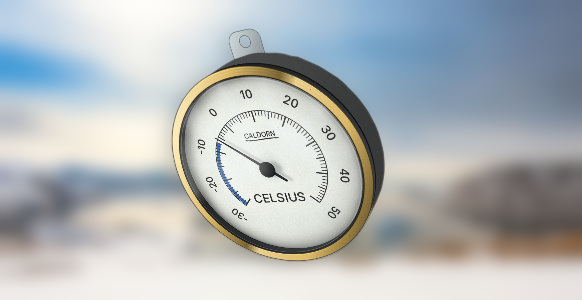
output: -5 (°C)
